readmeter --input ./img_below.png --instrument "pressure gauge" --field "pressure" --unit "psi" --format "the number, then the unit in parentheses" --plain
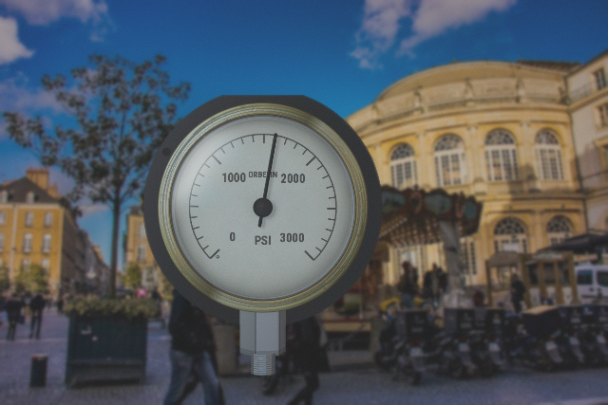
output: 1600 (psi)
